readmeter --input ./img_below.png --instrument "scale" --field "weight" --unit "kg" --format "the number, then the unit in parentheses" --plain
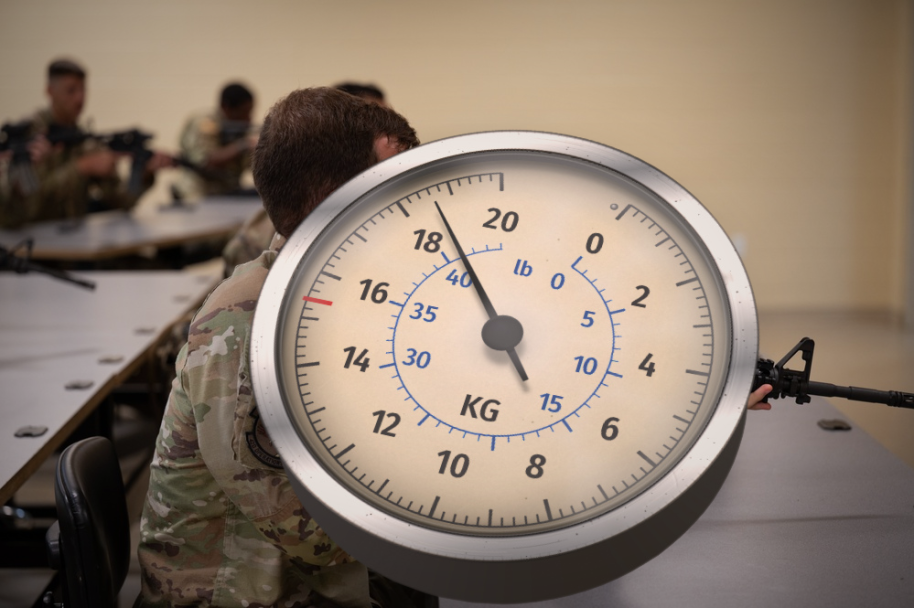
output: 18.6 (kg)
